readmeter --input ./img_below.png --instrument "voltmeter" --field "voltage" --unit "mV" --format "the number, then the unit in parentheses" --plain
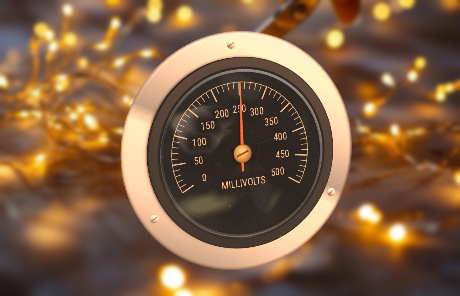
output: 250 (mV)
